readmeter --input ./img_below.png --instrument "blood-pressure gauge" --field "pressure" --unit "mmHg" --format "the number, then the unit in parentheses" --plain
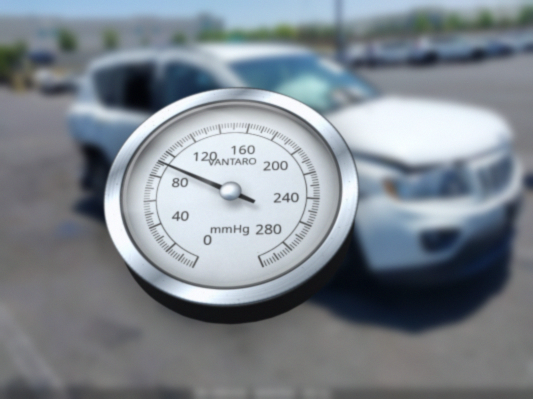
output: 90 (mmHg)
